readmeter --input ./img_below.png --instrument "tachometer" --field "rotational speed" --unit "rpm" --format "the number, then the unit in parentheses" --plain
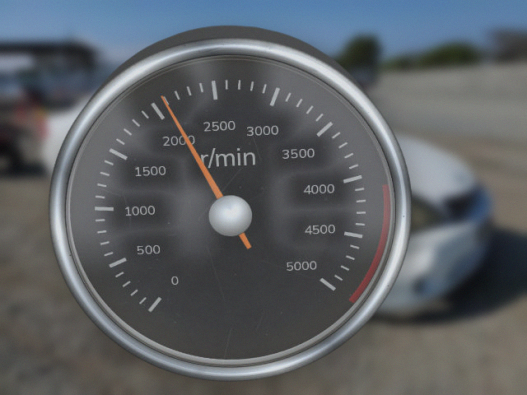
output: 2100 (rpm)
